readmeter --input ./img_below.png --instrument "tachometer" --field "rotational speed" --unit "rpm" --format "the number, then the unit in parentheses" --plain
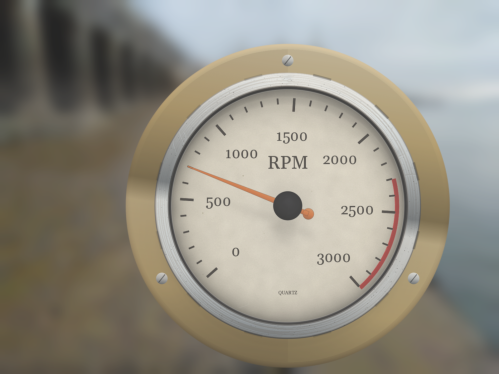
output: 700 (rpm)
